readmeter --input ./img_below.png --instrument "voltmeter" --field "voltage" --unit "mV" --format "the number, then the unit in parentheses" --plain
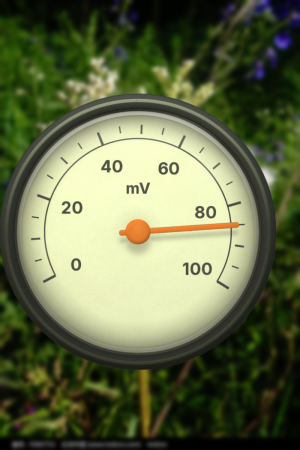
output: 85 (mV)
